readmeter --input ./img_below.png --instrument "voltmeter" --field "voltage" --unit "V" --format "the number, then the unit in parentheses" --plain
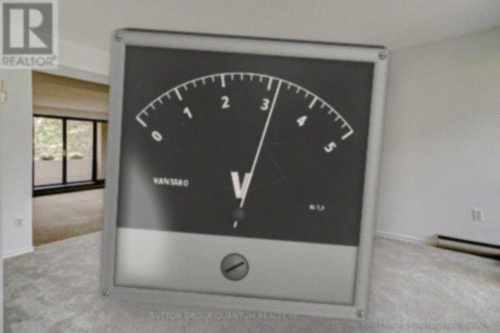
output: 3.2 (V)
